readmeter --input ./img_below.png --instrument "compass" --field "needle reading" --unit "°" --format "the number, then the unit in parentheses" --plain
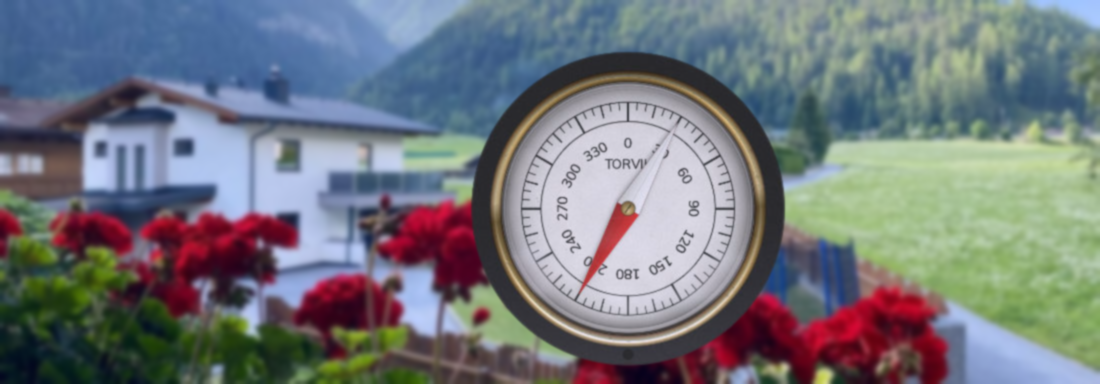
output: 210 (°)
